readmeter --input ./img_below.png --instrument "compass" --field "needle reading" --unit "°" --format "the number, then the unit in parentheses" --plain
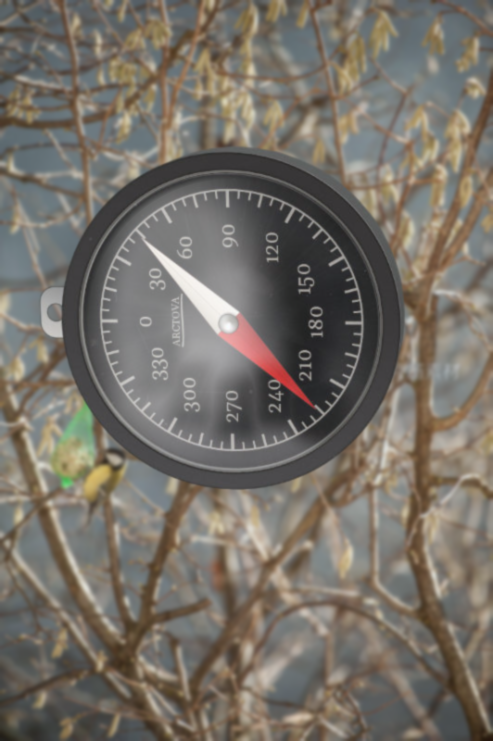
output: 225 (°)
